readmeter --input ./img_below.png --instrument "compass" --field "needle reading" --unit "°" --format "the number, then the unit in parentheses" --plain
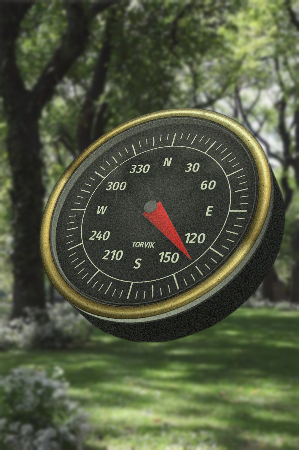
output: 135 (°)
